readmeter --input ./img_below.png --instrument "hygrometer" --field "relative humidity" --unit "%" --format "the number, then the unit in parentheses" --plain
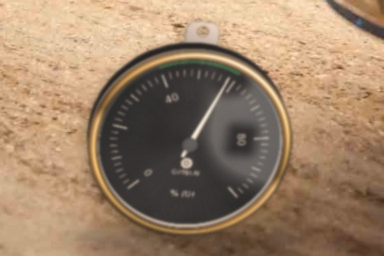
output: 58 (%)
